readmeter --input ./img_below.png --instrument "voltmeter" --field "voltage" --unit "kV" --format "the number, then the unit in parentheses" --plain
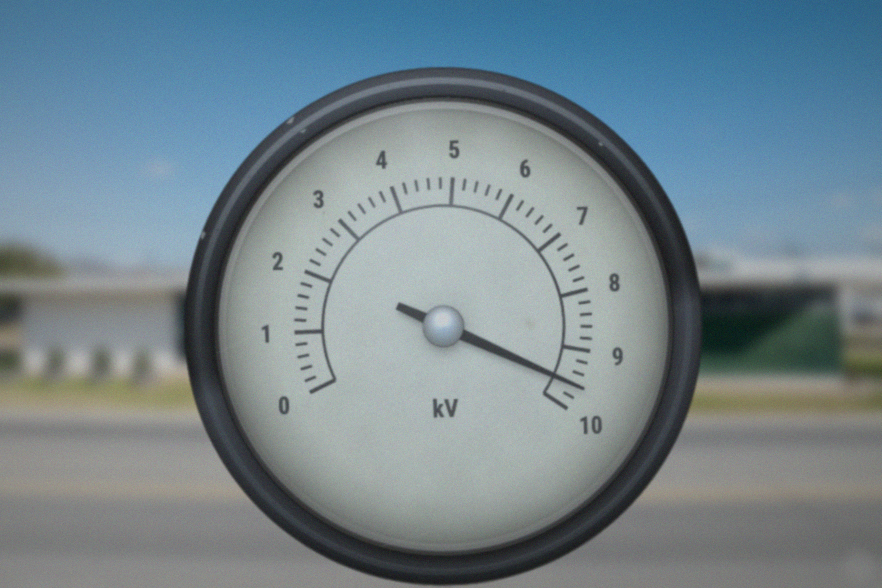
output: 9.6 (kV)
